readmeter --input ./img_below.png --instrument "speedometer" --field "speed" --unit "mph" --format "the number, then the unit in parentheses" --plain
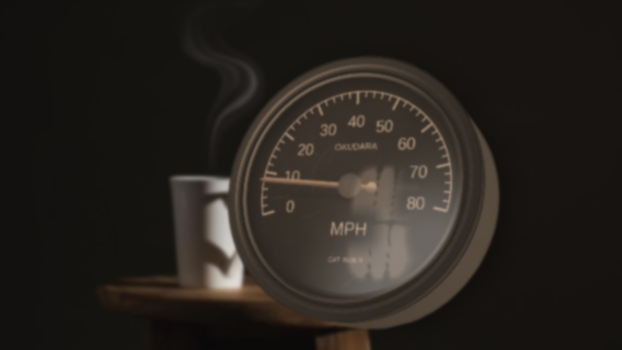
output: 8 (mph)
